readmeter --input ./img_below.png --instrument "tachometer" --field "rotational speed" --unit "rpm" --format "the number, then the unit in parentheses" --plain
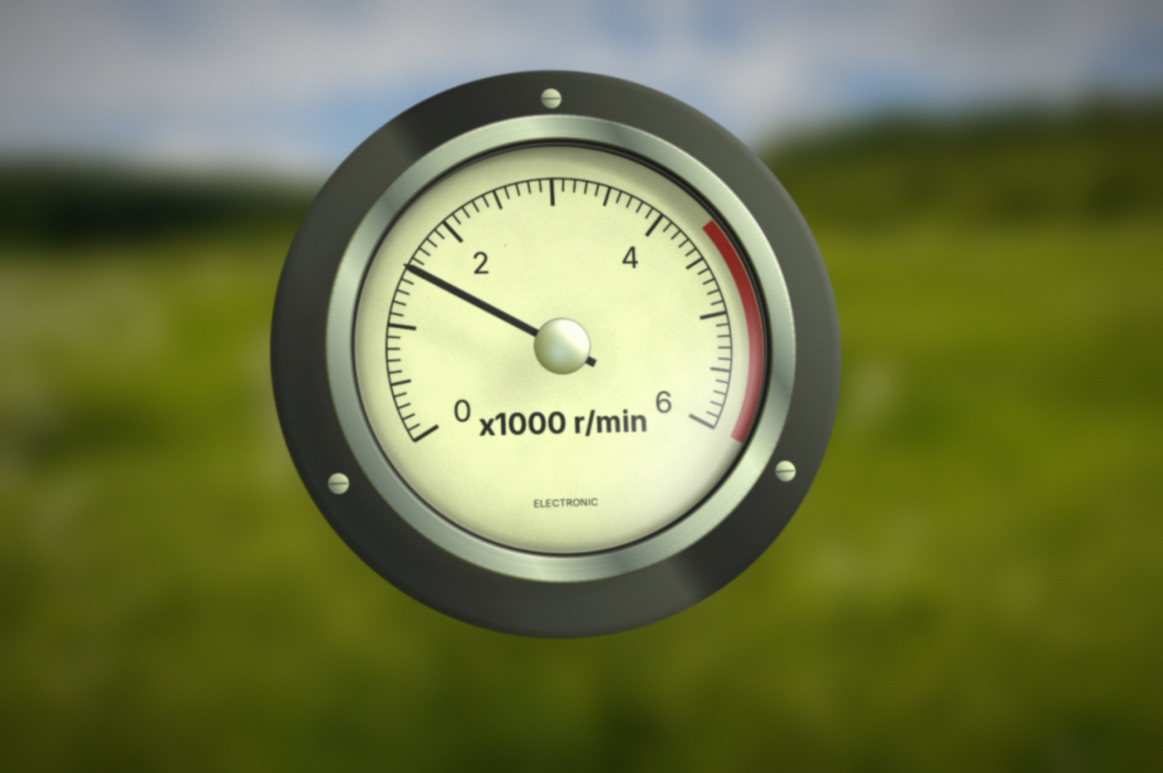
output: 1500 (rpm)
